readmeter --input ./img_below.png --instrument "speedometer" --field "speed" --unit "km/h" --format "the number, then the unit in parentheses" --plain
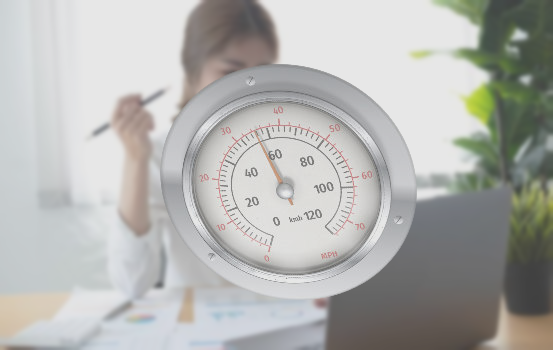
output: 56 (km/h)
